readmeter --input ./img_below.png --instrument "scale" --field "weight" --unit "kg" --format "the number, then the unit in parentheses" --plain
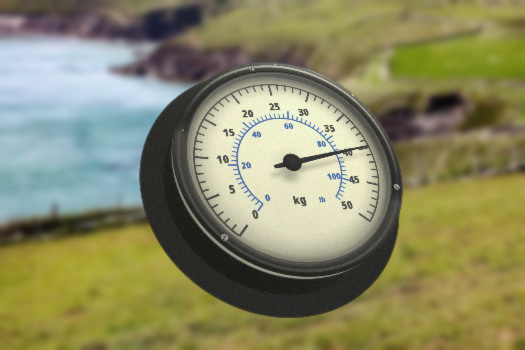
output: 40 (kg)
